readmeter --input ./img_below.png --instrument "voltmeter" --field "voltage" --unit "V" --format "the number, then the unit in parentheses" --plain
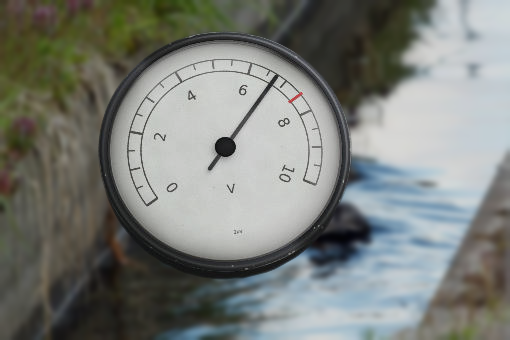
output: 6.75 (V)
